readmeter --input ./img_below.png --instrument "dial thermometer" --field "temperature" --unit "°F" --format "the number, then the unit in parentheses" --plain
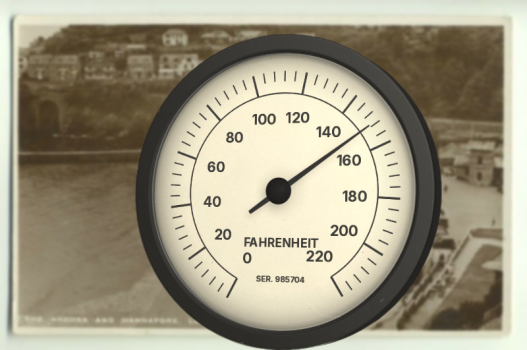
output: 152 (°F)
